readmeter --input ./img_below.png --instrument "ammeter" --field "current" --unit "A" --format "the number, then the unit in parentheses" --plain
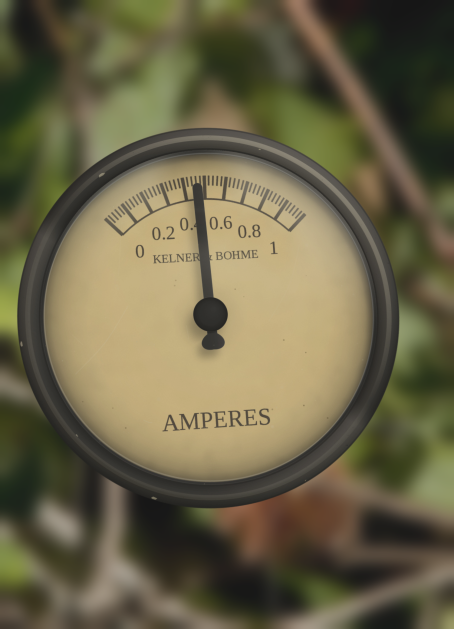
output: 0.46 (A)
